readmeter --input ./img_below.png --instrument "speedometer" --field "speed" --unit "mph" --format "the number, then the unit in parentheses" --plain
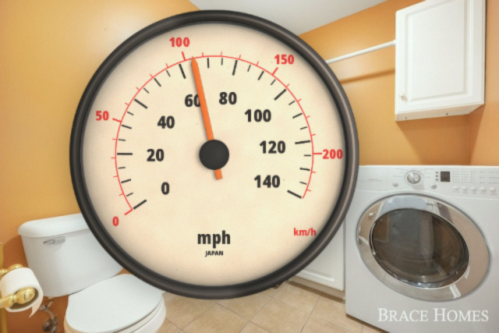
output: 65 (mph)
